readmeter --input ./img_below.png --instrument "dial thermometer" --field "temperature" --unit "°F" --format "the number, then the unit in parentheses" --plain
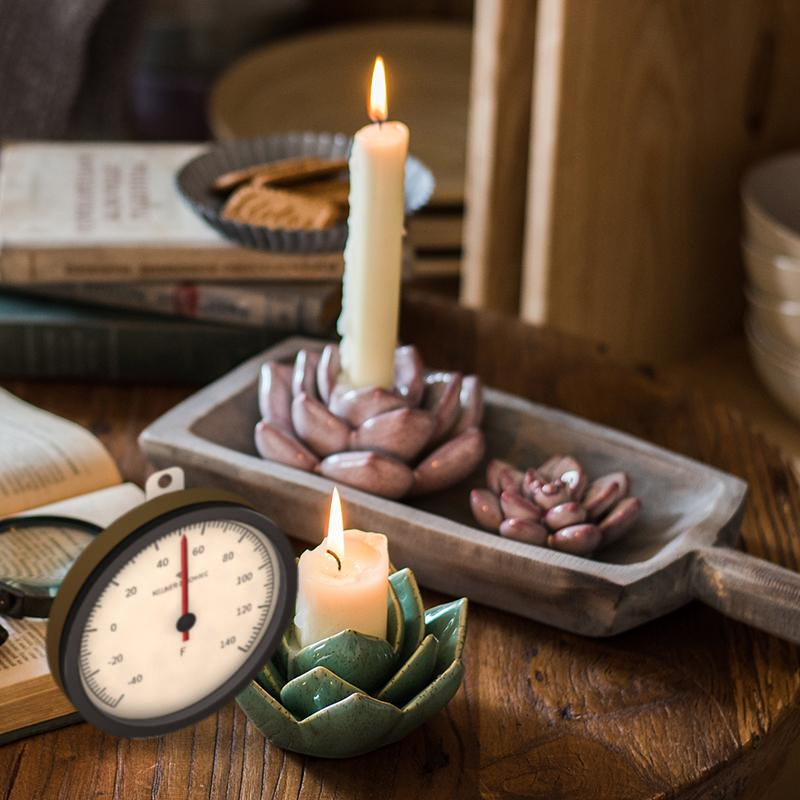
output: 50 (°F)
